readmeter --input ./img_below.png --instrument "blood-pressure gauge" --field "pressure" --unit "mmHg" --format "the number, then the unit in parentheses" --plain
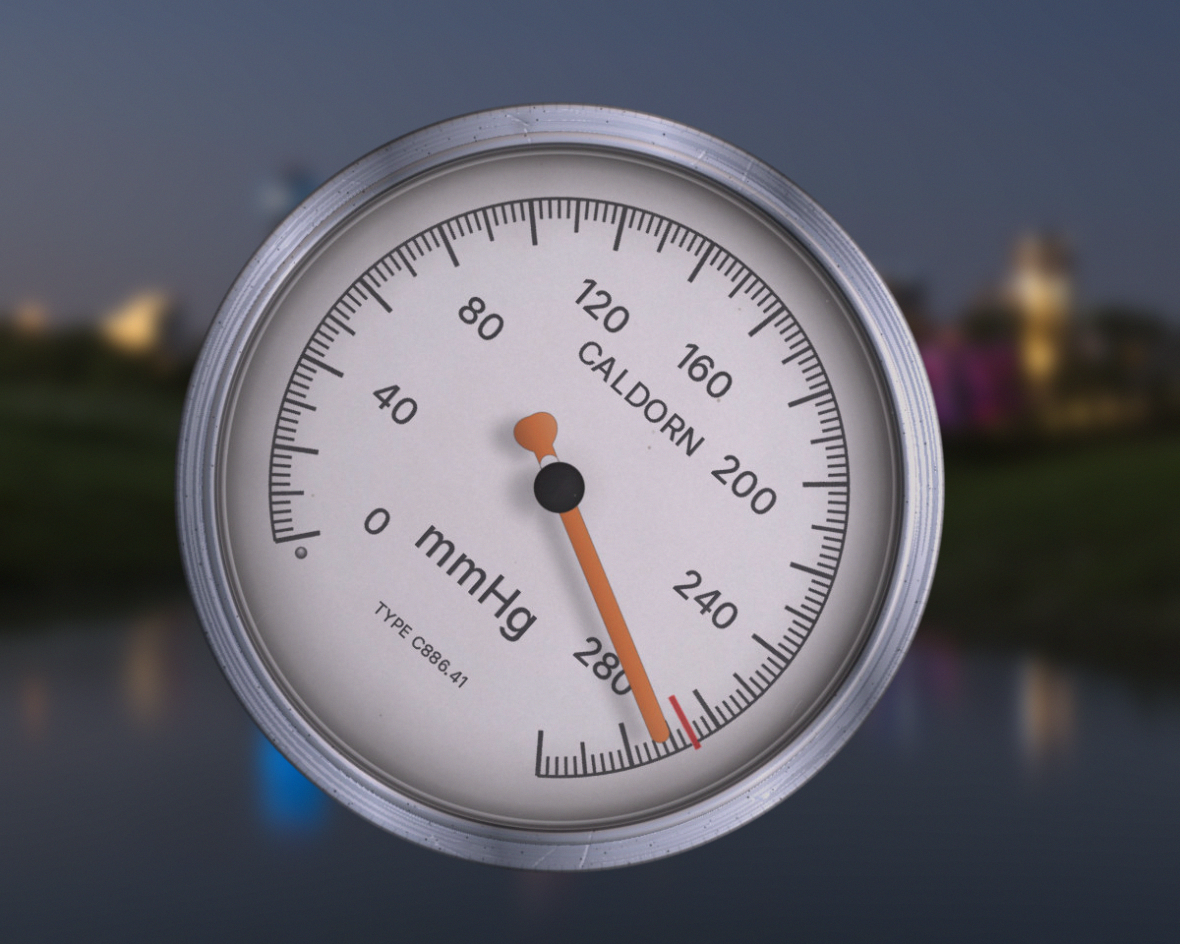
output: 272 (mmHg)
